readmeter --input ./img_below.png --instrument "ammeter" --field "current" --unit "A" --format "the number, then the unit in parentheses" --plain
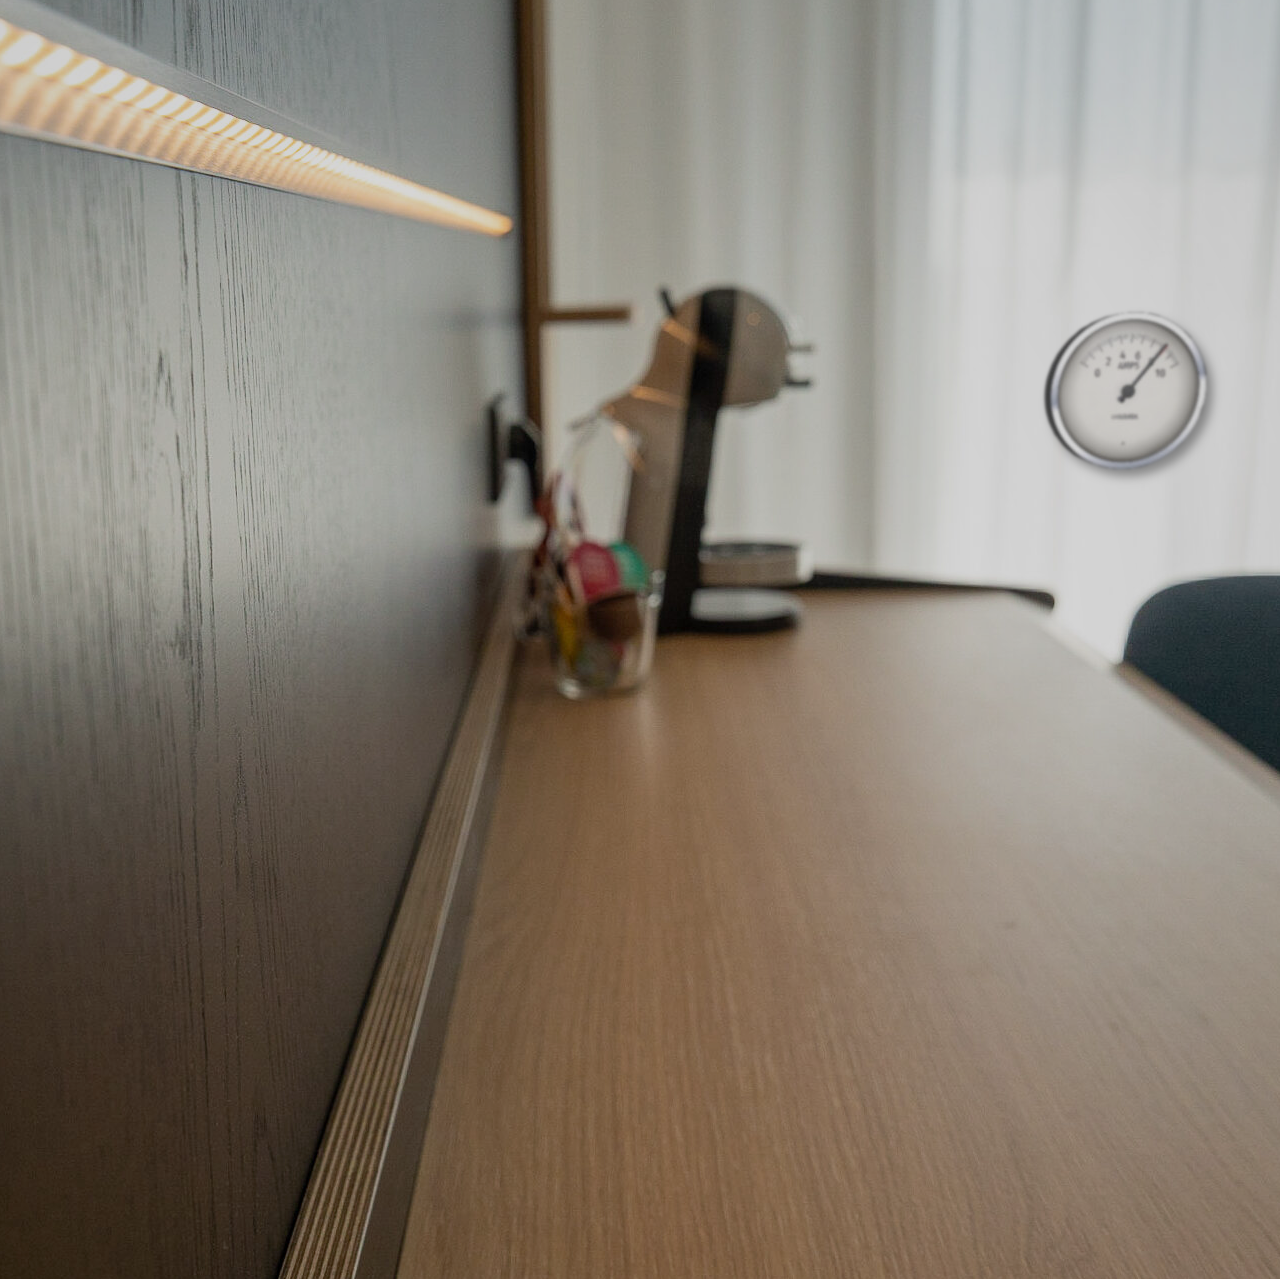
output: 8 (A)
